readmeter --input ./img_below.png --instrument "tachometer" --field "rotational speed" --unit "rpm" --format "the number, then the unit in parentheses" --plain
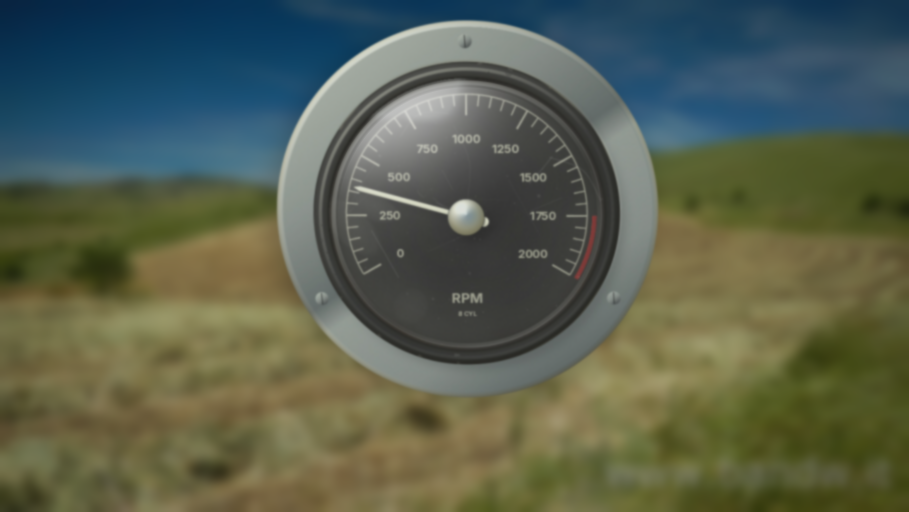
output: 375 (rpm)
